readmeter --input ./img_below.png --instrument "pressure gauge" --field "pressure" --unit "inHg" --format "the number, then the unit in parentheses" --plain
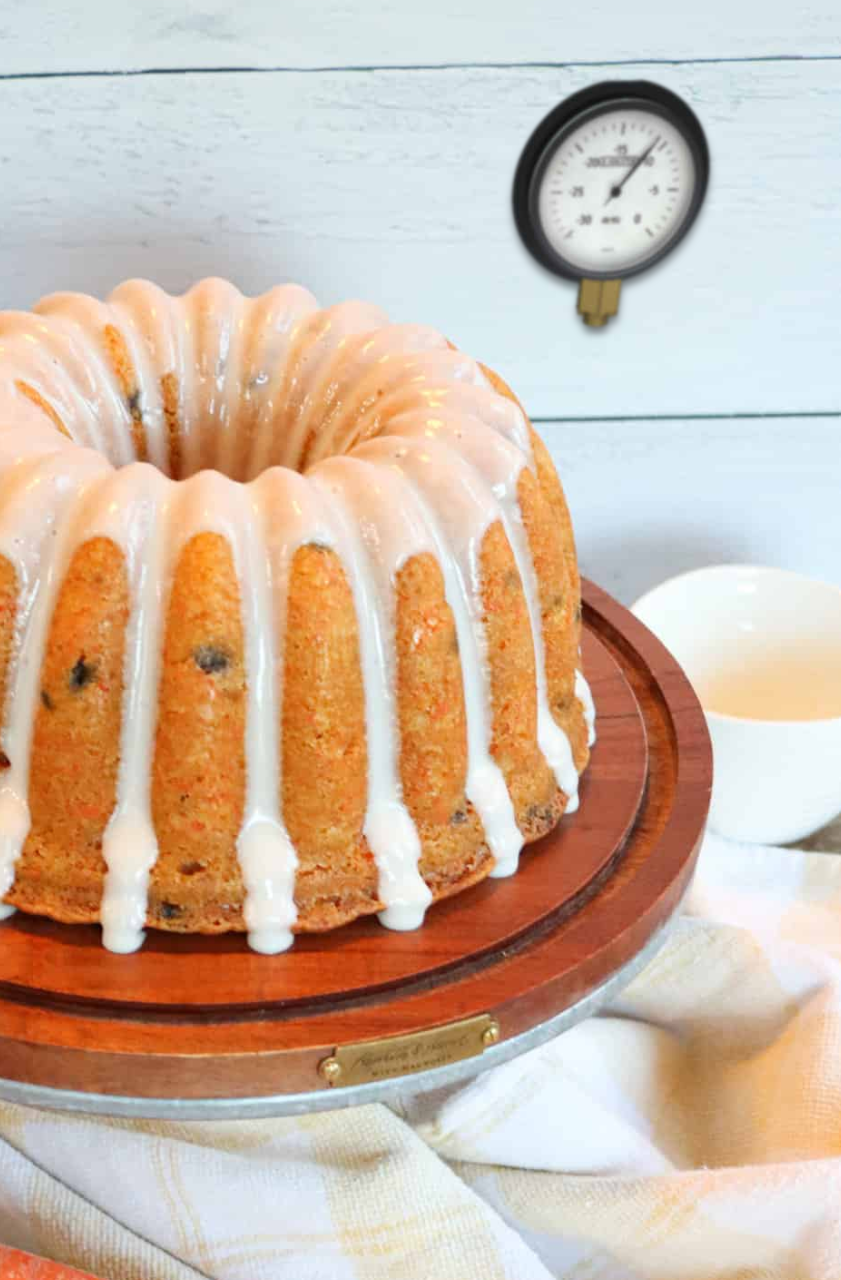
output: -11 (inHg)
